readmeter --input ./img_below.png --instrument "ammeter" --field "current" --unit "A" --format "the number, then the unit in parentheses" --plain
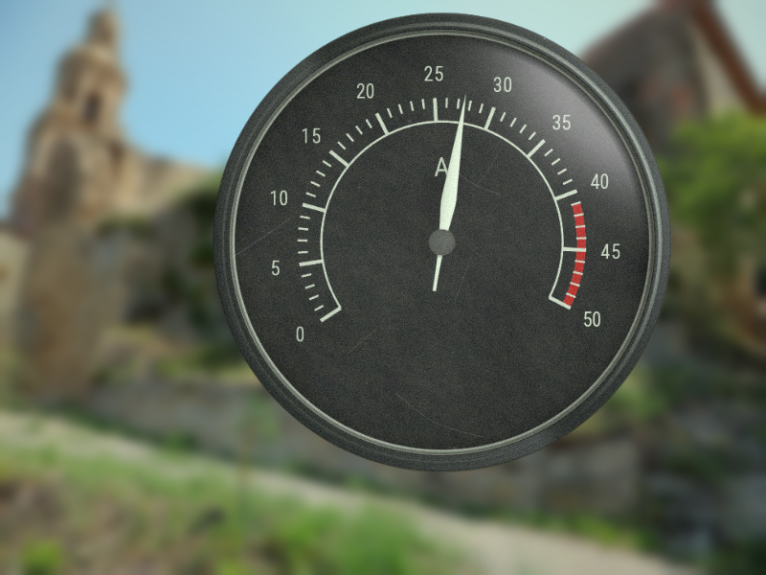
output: 27.5 (A)
